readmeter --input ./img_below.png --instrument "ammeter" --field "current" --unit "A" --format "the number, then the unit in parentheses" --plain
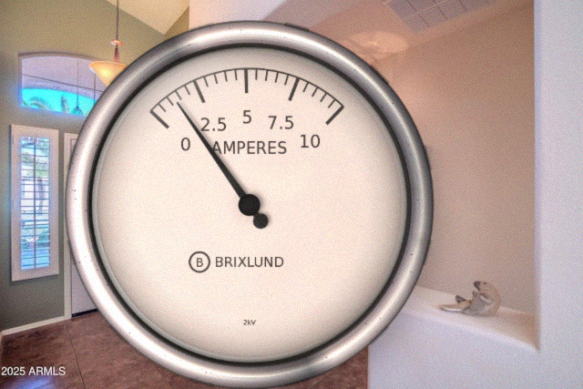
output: 1.25 (A)
